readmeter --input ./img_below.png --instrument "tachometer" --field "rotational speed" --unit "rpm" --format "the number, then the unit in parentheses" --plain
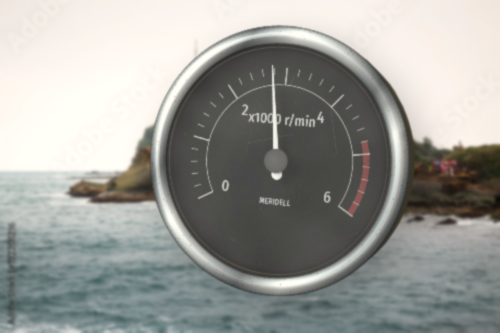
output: 2800 (rpm)
